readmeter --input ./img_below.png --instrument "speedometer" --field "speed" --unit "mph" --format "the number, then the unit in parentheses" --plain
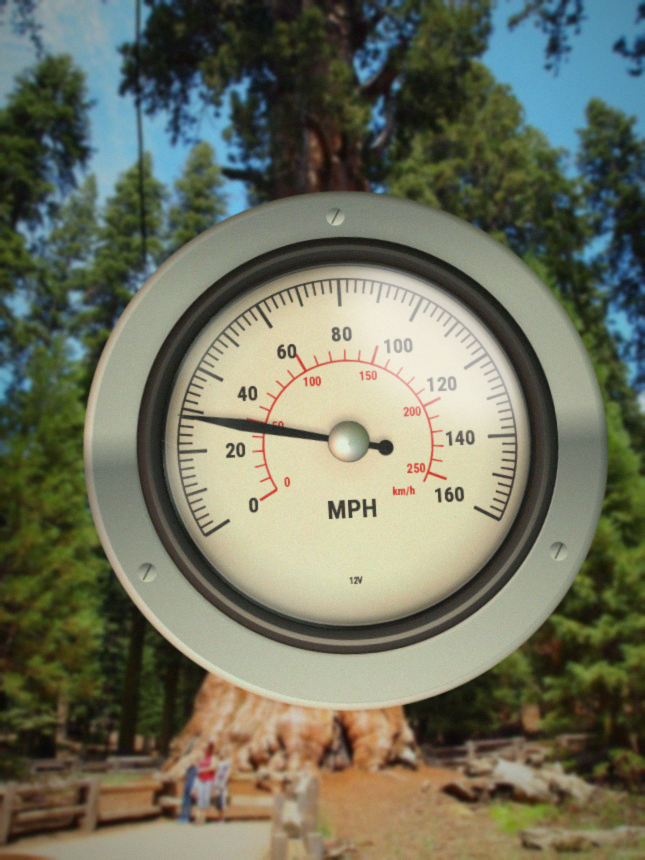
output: 28 (mph)
